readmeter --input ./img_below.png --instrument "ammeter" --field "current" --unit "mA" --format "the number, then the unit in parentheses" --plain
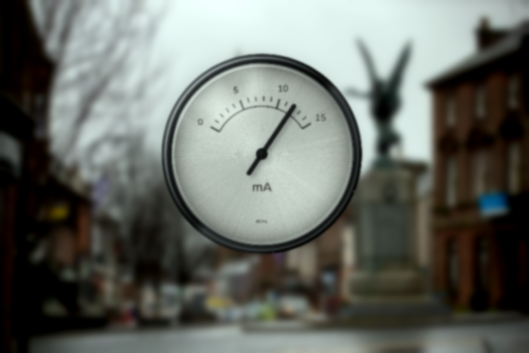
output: 12 (mA)
